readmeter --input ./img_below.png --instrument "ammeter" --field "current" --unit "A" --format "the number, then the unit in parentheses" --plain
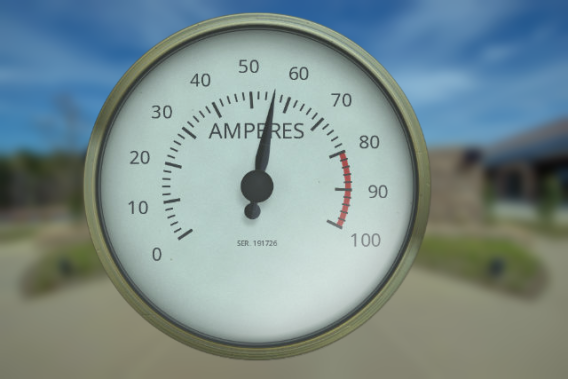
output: 56 (A)
